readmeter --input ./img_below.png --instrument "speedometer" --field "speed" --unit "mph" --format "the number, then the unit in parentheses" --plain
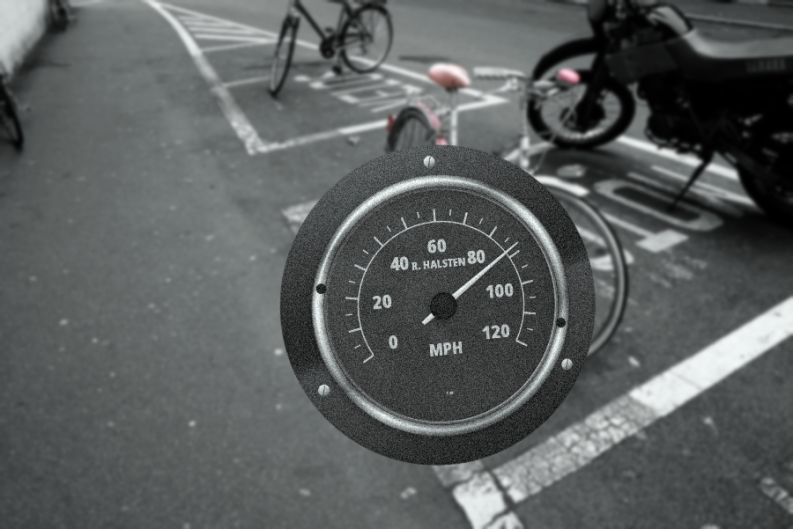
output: 87.5 (mph)
